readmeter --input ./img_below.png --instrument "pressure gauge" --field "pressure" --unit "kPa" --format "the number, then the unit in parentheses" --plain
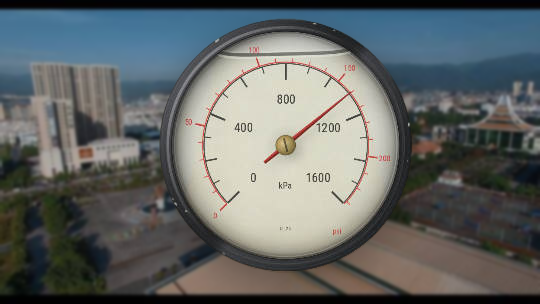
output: 1100 (kPa)
